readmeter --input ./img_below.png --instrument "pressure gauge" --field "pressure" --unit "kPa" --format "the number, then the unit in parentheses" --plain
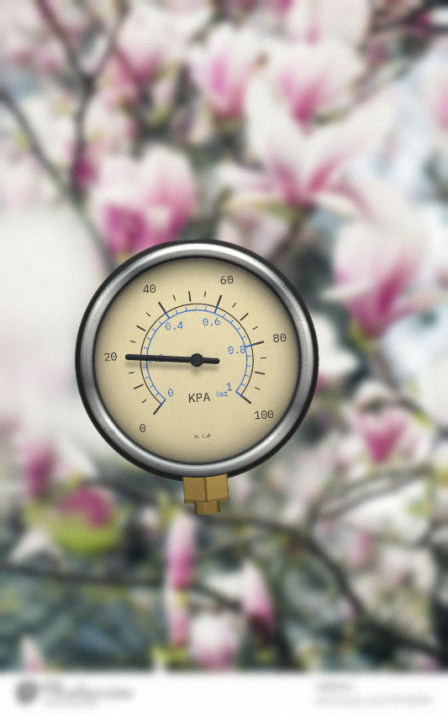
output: 20 (kPa)
